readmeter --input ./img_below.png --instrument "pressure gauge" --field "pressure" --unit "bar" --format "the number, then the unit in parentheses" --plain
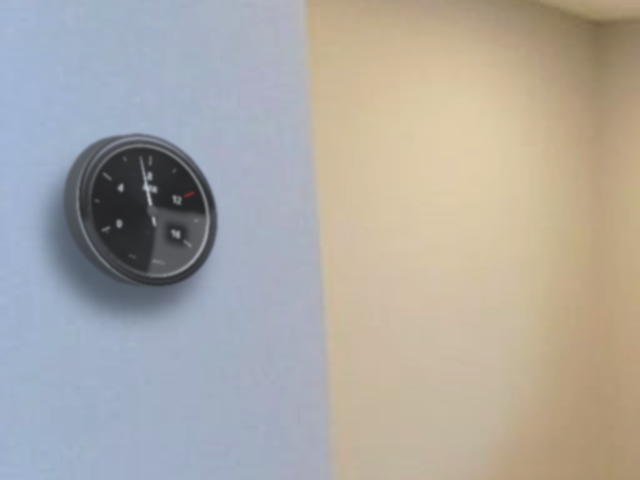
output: 7 (bar)
